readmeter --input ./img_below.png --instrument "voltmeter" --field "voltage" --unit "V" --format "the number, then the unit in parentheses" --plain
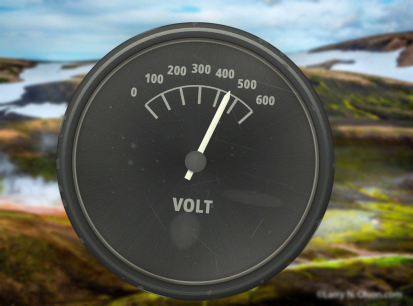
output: 450 (V)
